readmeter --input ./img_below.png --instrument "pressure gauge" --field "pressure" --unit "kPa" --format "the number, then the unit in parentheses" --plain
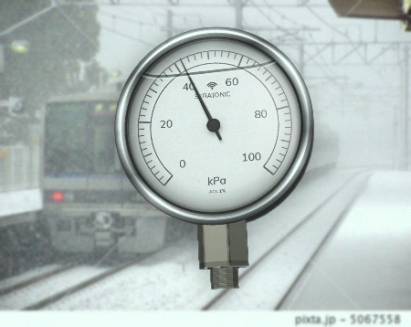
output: 42 (kPa)
